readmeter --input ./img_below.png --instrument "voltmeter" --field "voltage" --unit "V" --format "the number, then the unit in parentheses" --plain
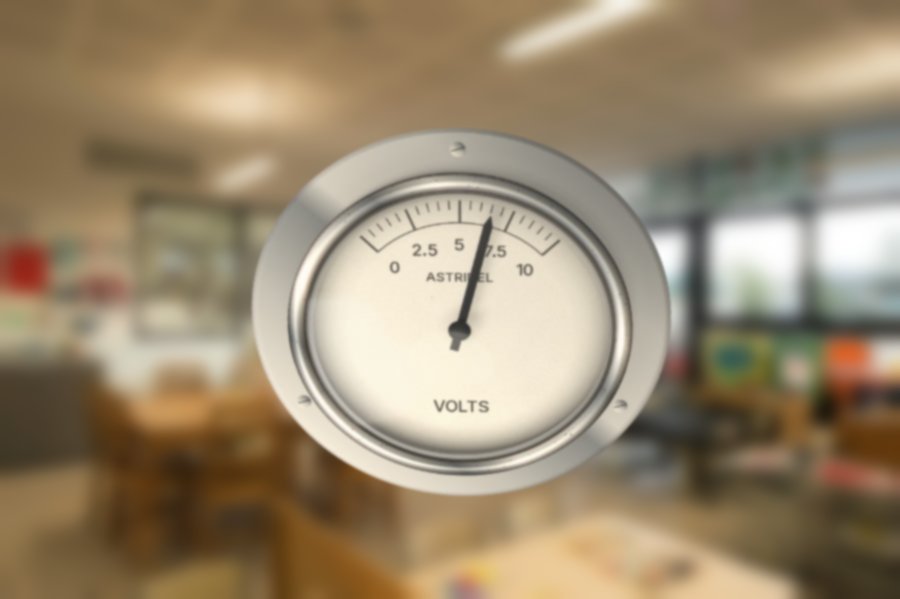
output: 6.5 (V)
